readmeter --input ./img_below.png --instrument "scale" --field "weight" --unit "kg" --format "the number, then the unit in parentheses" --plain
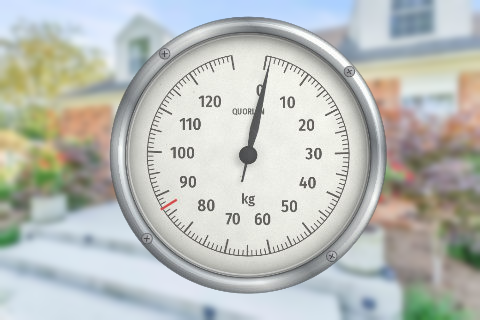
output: 1 (kg)
